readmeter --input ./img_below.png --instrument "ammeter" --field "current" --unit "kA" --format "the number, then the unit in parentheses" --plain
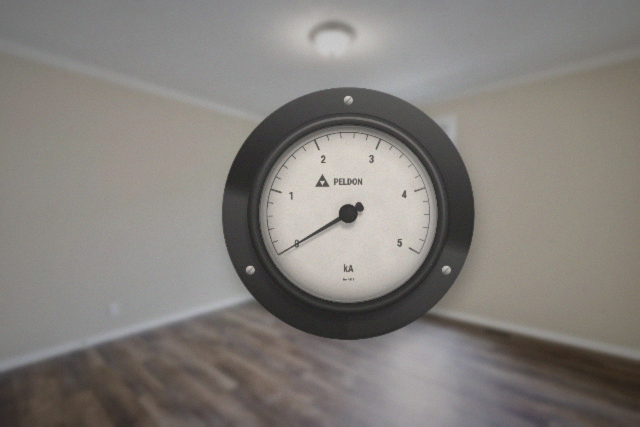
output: 0 (kA)
